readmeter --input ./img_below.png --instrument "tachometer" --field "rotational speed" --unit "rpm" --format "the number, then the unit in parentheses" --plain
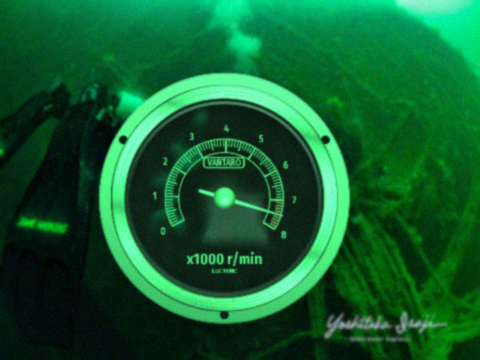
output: 7500 (rpm)
